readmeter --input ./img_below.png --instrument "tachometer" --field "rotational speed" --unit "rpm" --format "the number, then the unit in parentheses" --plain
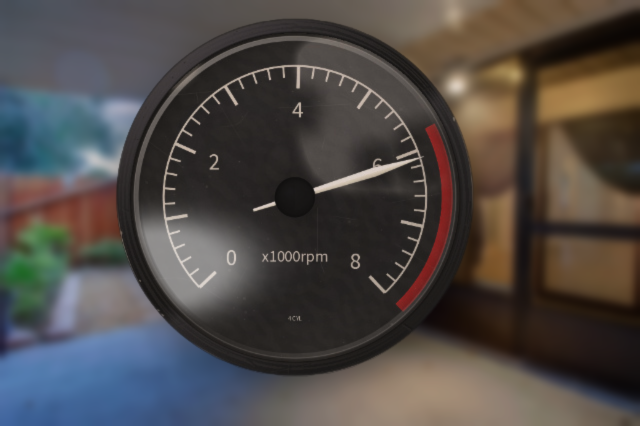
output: 6100 (rpm)
